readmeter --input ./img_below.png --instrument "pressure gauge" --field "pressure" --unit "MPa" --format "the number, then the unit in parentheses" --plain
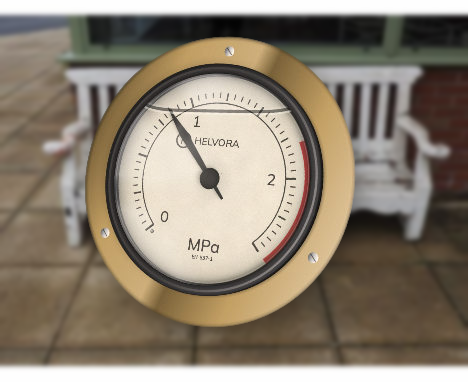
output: 0.85 (MPa)
